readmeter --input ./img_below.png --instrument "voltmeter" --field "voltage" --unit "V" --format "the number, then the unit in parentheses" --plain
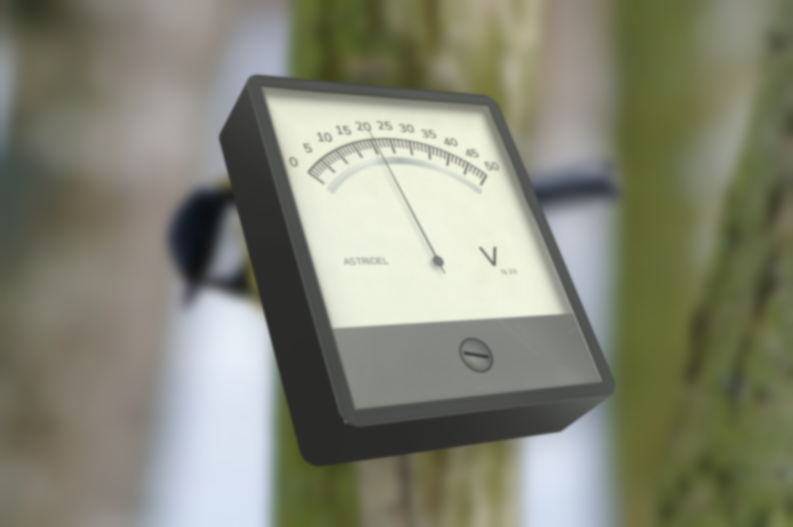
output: 20 (V)
